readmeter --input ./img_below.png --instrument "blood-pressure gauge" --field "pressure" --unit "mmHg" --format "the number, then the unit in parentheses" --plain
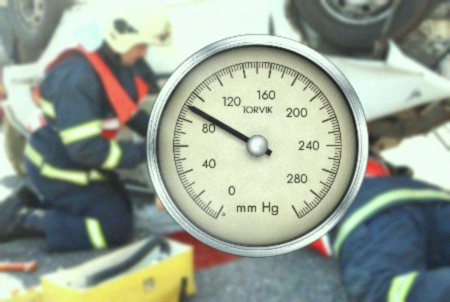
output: 90 (mmHg)
